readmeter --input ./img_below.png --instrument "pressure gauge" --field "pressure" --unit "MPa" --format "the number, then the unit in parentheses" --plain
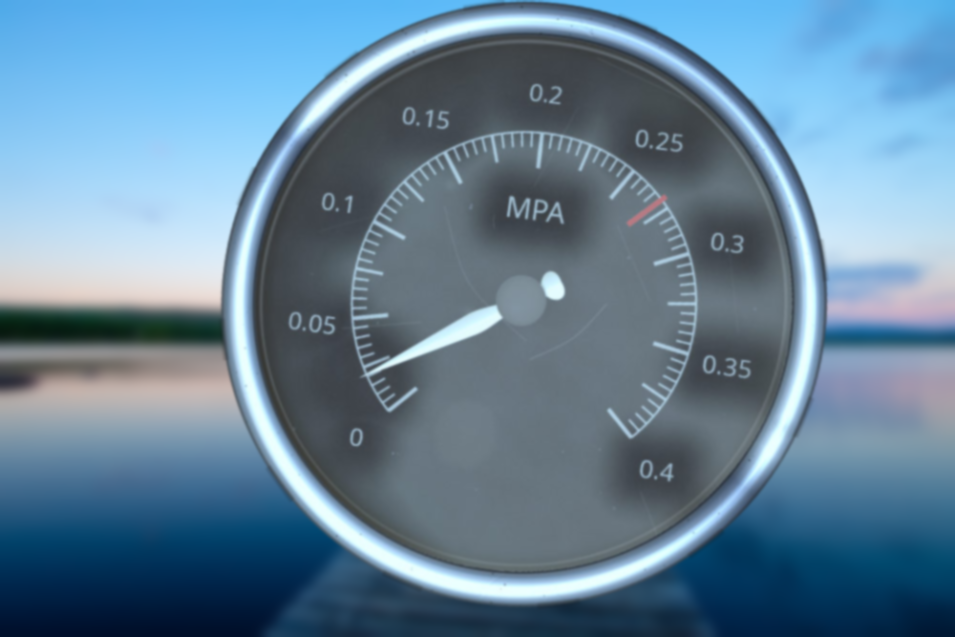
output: 0.02 (MPa)
